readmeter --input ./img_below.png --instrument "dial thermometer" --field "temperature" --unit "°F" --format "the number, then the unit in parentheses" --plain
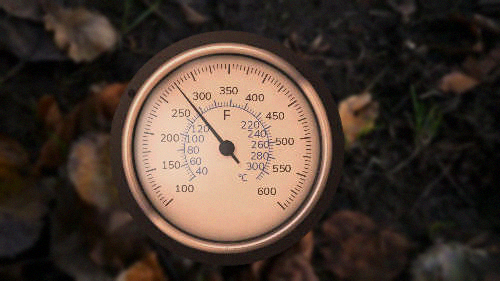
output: 275 (°F)
